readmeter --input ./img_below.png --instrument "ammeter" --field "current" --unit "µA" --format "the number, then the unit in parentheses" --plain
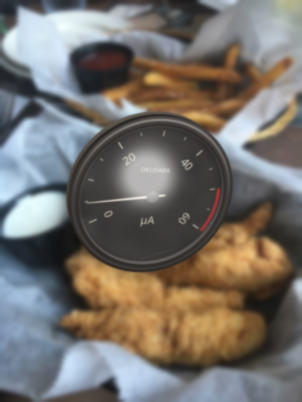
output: 5 (µA)
